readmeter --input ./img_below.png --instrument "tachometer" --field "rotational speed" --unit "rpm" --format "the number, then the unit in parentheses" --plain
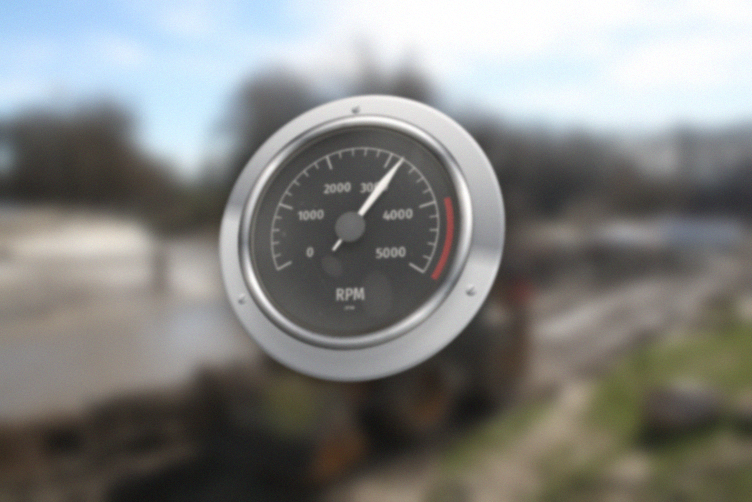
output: 3200 (rpm)
